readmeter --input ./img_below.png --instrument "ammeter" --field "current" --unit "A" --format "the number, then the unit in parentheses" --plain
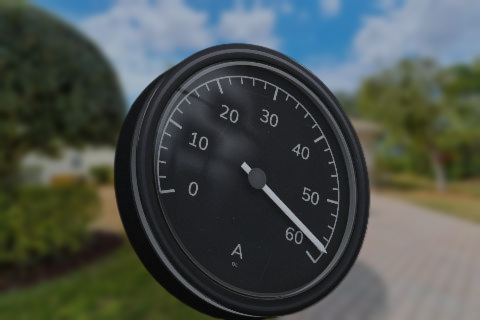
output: 58 (A)
